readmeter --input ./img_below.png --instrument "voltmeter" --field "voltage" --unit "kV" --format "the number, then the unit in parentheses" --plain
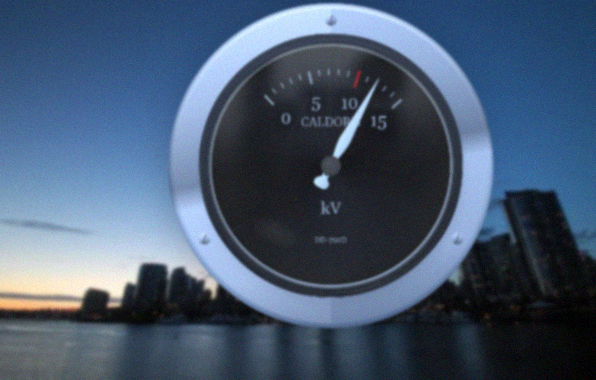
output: 12 (kV)
